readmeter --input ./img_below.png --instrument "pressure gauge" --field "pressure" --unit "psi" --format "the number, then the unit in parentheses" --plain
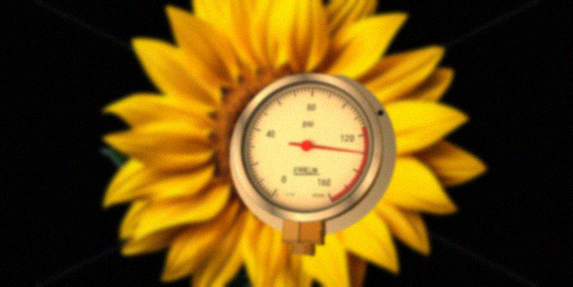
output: 130 (psi)
